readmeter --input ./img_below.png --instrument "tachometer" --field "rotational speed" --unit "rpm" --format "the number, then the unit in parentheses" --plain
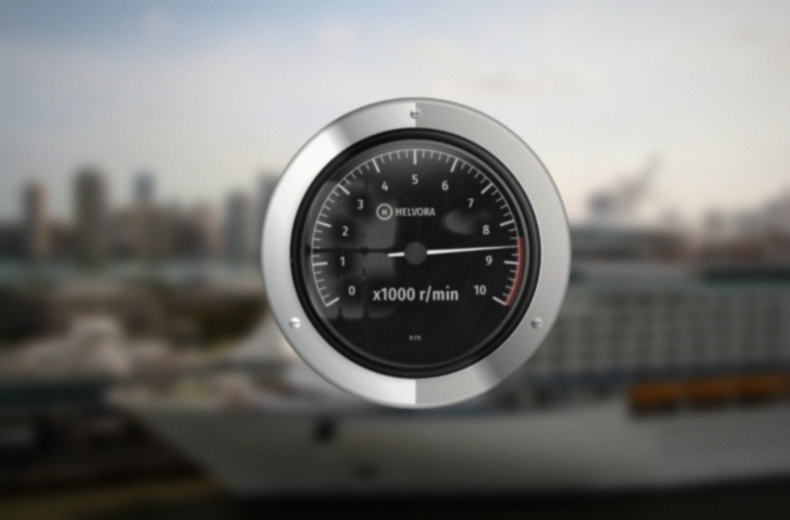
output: 8600 (rpm)
